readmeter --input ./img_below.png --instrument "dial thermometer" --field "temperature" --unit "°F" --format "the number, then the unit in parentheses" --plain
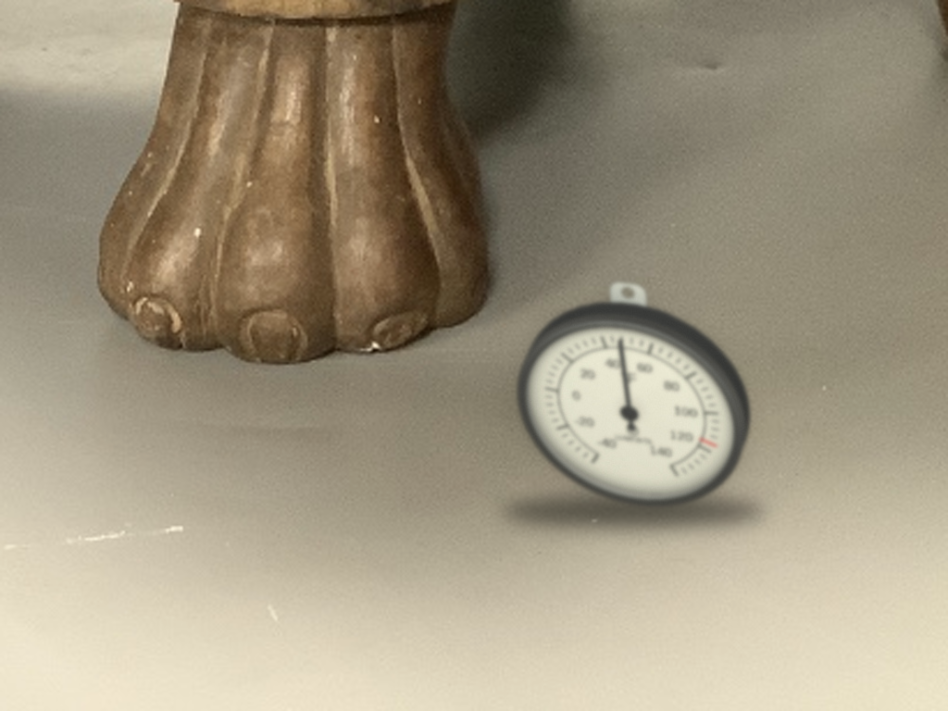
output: 48 (°F)
